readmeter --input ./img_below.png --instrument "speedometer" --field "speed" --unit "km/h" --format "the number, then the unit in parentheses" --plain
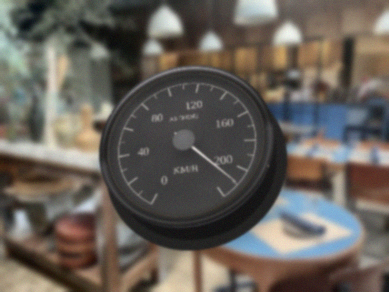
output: 210 (km/h)
